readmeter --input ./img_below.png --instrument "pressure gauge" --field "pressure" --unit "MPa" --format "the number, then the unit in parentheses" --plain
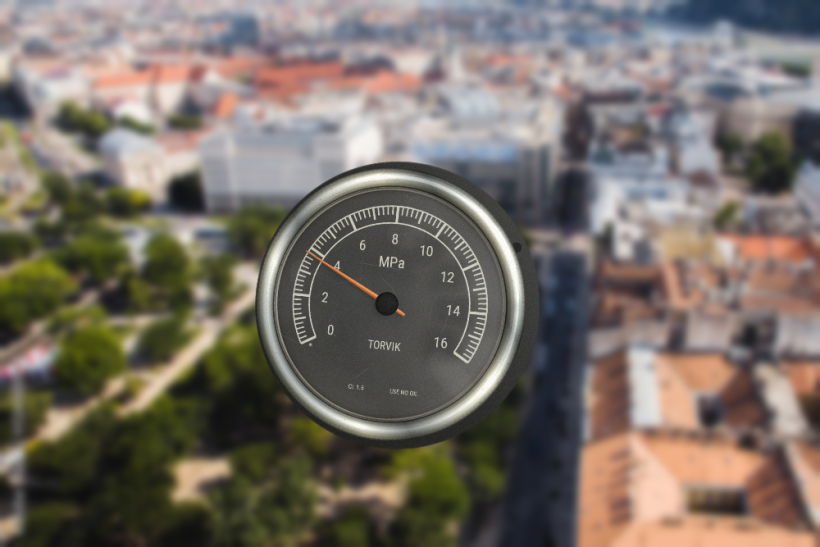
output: 3.8 (MPa)
